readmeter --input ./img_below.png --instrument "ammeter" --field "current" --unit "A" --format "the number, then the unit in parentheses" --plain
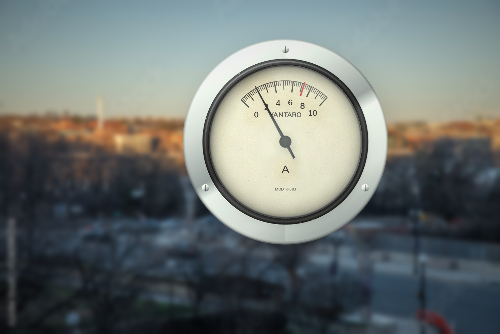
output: 2 (A)
